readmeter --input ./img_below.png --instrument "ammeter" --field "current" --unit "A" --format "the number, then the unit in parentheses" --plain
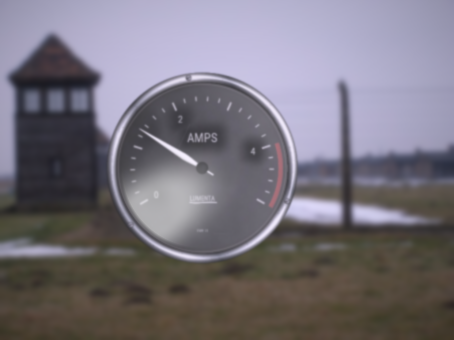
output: 1.3 (A)
